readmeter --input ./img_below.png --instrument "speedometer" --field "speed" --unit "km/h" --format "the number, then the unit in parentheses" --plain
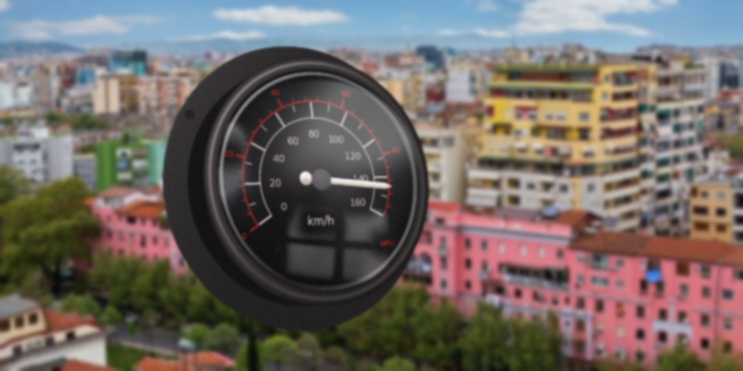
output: 145 (km/h)
